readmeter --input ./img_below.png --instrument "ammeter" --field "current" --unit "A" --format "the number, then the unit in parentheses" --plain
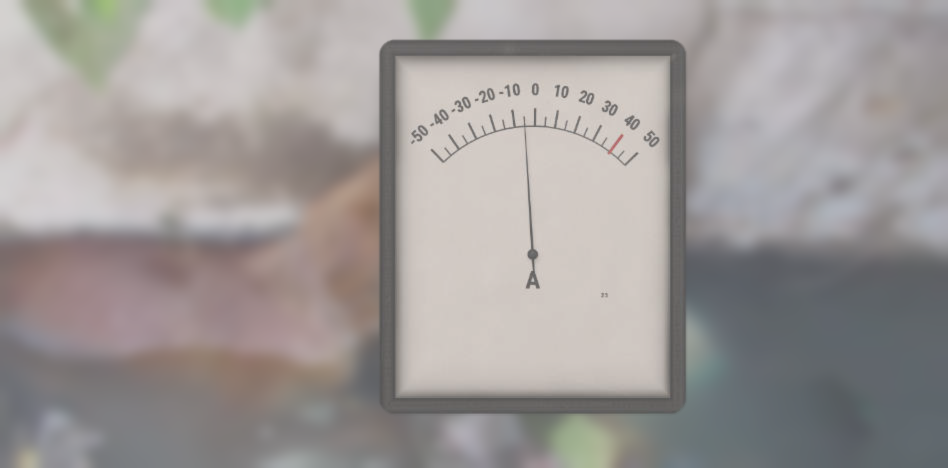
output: -5 (A)
